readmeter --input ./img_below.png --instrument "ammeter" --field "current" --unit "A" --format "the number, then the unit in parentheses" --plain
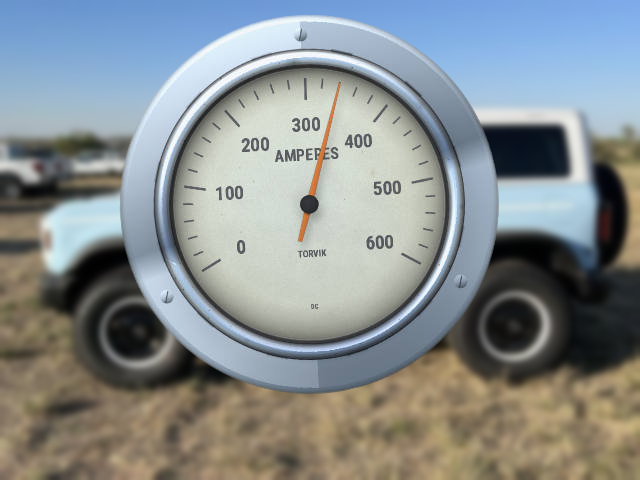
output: 340 (A)
